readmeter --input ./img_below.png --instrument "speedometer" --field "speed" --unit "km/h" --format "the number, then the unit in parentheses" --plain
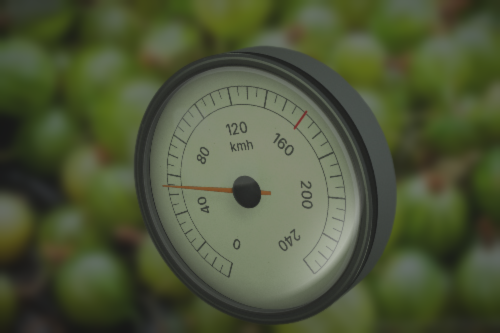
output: 55 (km/h)
